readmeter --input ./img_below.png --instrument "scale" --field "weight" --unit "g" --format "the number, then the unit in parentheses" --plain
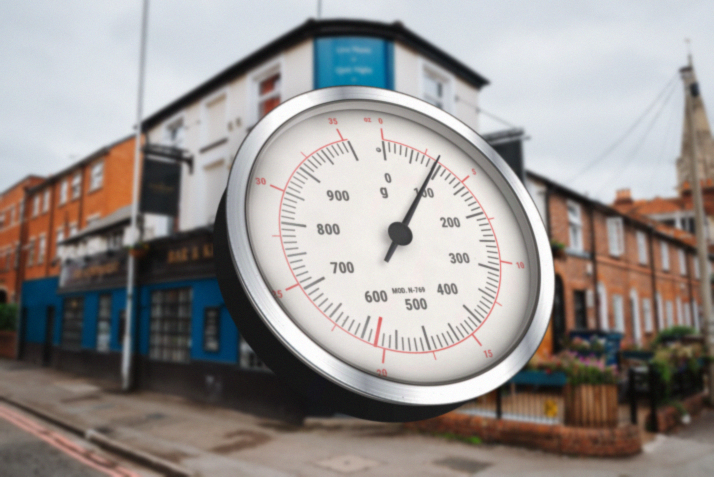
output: 90 (g)
